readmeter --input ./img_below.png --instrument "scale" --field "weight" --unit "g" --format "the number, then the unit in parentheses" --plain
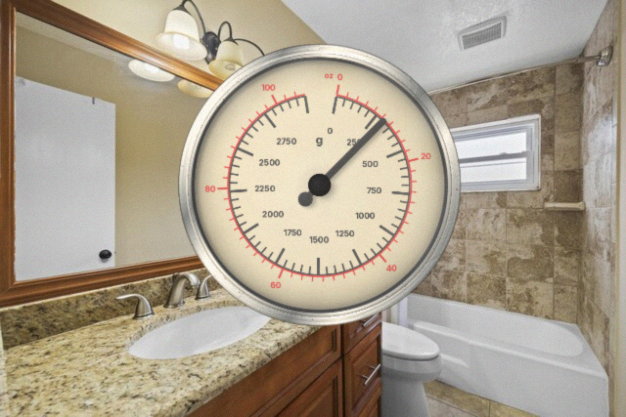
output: 300 (g)
